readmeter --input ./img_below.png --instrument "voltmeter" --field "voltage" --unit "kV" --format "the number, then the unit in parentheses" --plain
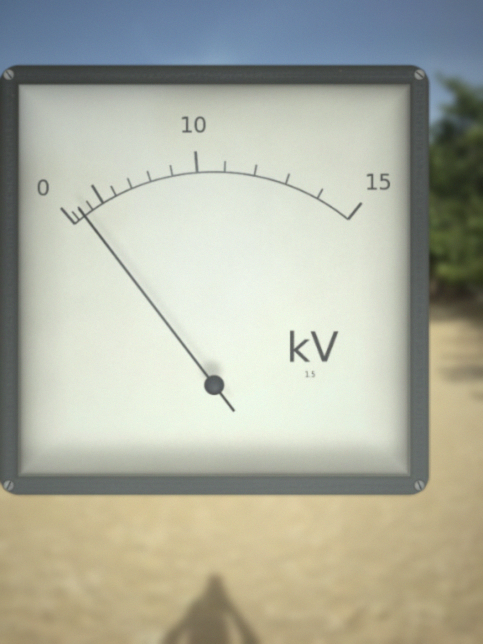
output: 3 (kV)
